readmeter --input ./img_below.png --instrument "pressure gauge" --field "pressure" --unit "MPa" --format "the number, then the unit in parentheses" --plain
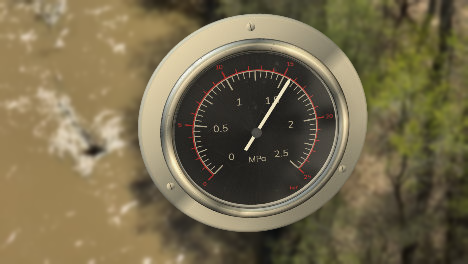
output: 1.55 (MPa)
